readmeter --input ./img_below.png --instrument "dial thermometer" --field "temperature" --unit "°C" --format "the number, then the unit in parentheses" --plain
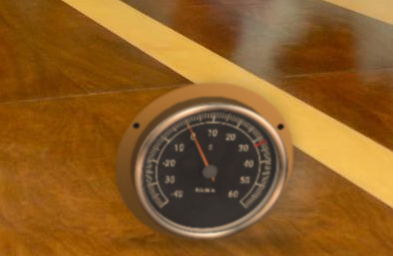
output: 0 (°C)
